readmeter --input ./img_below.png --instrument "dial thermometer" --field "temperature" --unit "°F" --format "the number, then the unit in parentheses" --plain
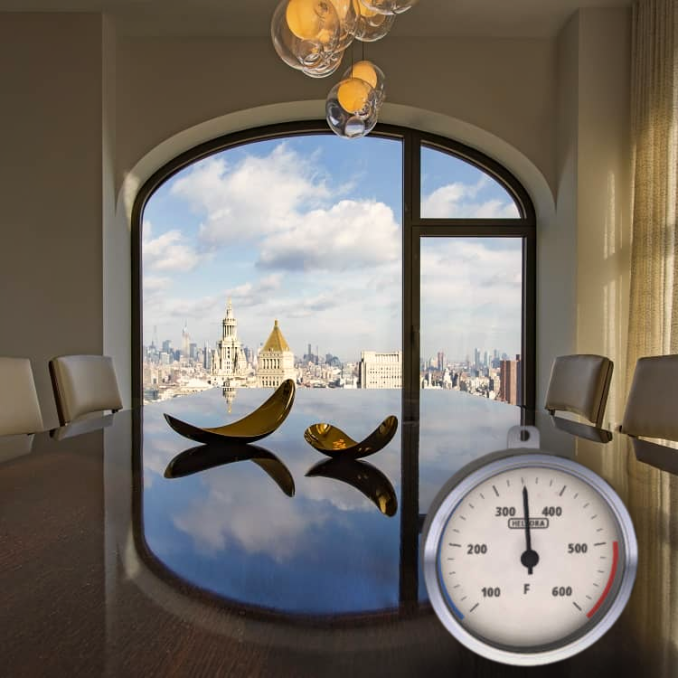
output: 340 (°F)
